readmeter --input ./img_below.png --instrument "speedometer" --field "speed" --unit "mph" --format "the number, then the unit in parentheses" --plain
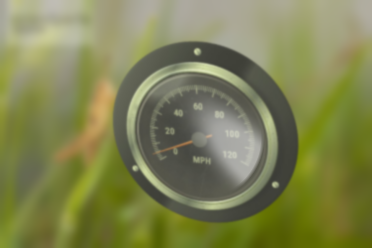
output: 5 (mph)
